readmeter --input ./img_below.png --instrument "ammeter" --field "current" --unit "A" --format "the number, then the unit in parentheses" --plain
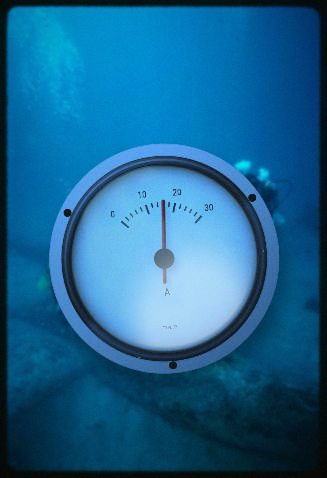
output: 16 (A)
